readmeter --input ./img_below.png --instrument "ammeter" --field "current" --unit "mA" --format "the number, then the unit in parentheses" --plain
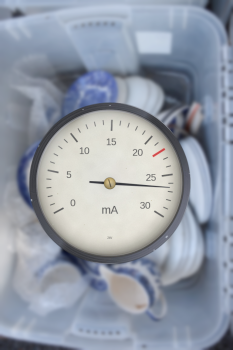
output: 26.5 (mA)
